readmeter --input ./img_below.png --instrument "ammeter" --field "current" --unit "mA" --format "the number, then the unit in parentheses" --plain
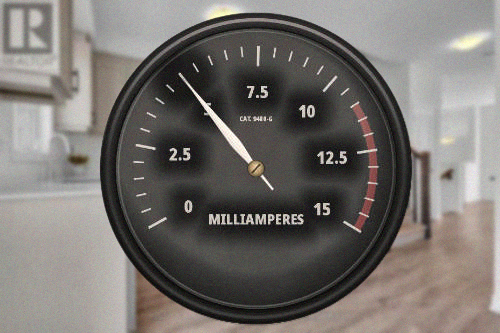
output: 5 (mA)
